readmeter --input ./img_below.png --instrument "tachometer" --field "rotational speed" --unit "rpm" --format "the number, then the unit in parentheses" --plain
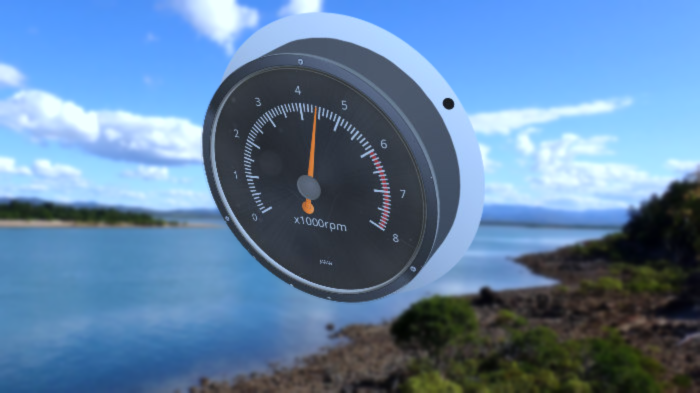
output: 4500 (rpm)
